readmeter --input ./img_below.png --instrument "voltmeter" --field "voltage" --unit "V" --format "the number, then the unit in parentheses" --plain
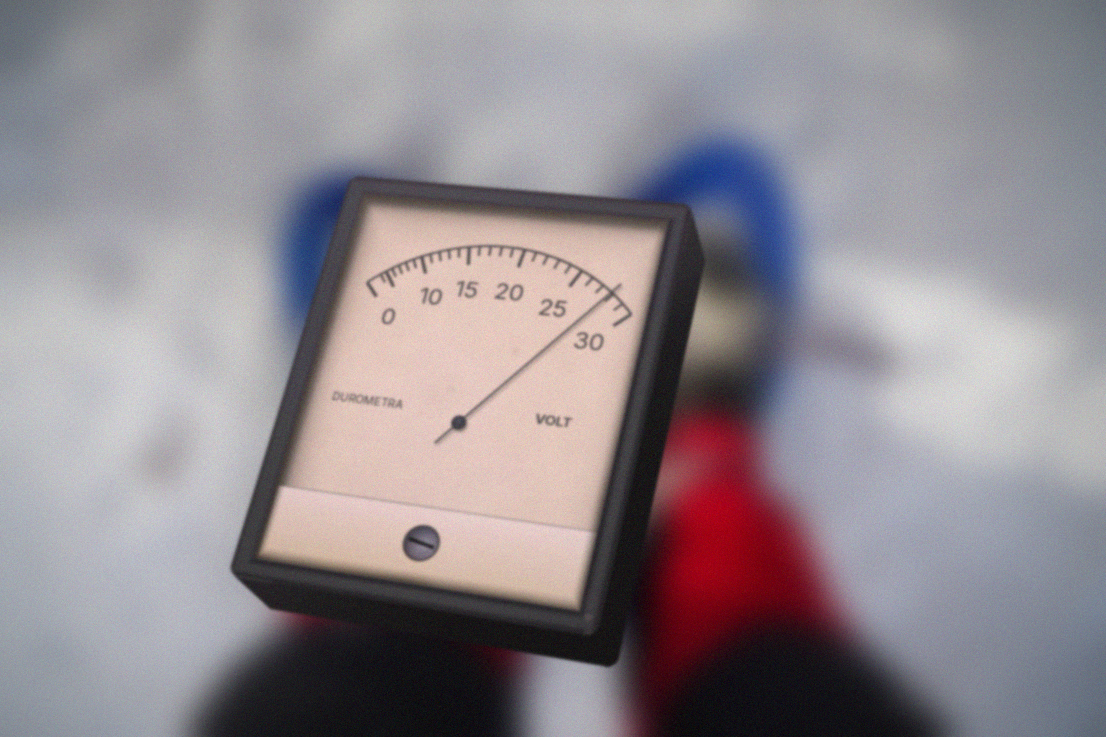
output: 28 (V)
